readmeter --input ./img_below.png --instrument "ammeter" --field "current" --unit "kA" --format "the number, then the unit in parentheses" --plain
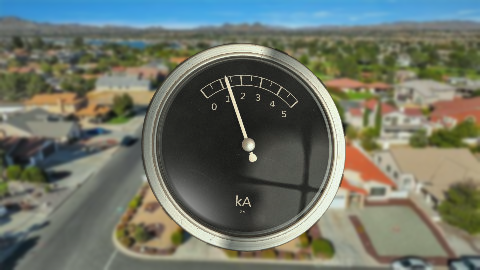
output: 1.25 (kA)
